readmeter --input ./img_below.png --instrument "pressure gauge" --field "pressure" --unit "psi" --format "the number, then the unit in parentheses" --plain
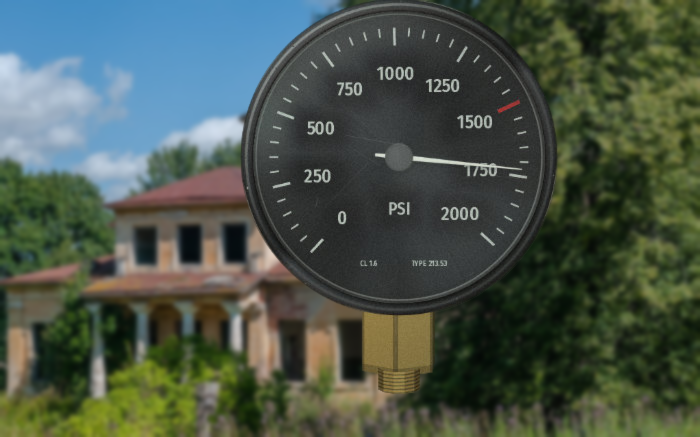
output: 1725 (psi)
